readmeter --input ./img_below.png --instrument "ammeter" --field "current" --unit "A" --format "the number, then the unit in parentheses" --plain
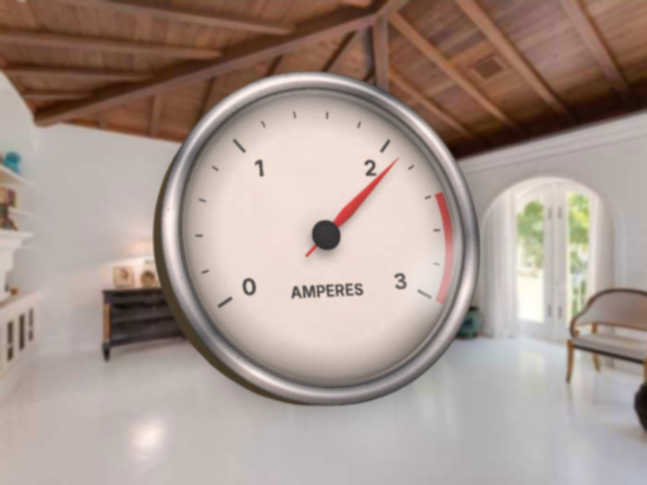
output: 2.1 (A)
